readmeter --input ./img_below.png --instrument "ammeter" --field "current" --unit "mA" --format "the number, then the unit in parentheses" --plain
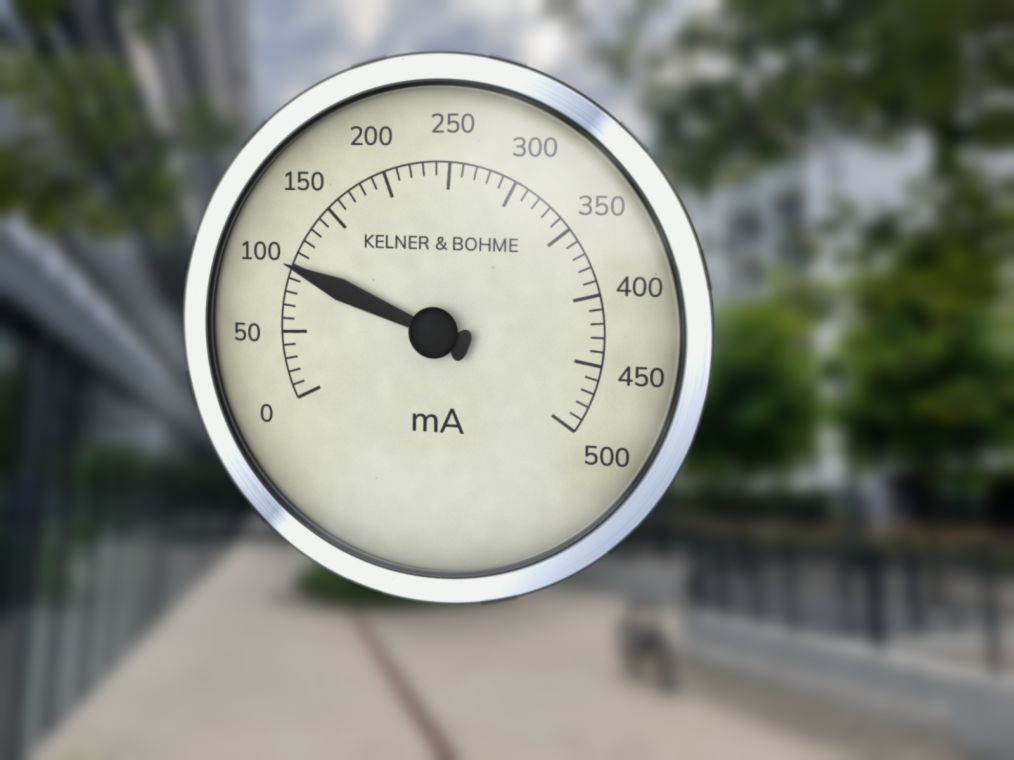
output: 100 (mA)
